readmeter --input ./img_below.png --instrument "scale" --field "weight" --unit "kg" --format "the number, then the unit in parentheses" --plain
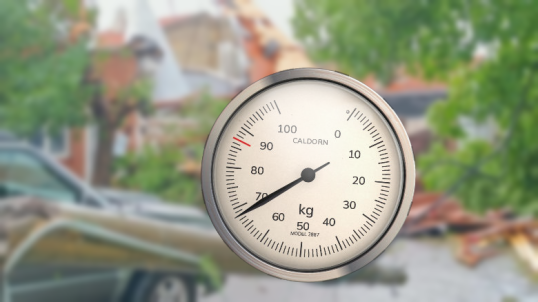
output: 68 (kg)
